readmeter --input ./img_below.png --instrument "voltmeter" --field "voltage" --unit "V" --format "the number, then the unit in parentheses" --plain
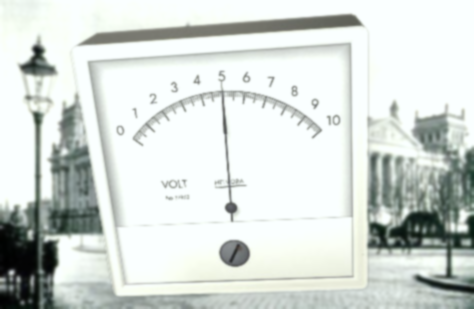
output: 5 (V)
